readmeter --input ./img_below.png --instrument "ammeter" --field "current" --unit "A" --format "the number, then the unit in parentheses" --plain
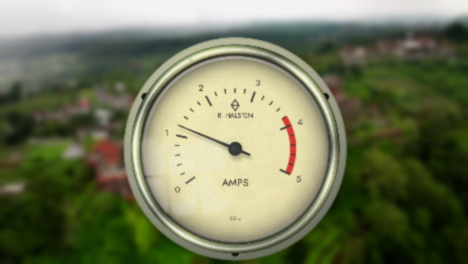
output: 1.2 (A)
